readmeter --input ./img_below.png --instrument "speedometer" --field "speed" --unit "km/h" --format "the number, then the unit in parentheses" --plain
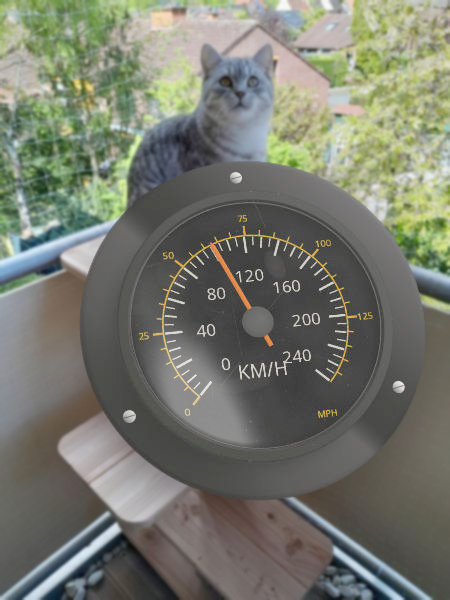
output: 100 (km/h)
